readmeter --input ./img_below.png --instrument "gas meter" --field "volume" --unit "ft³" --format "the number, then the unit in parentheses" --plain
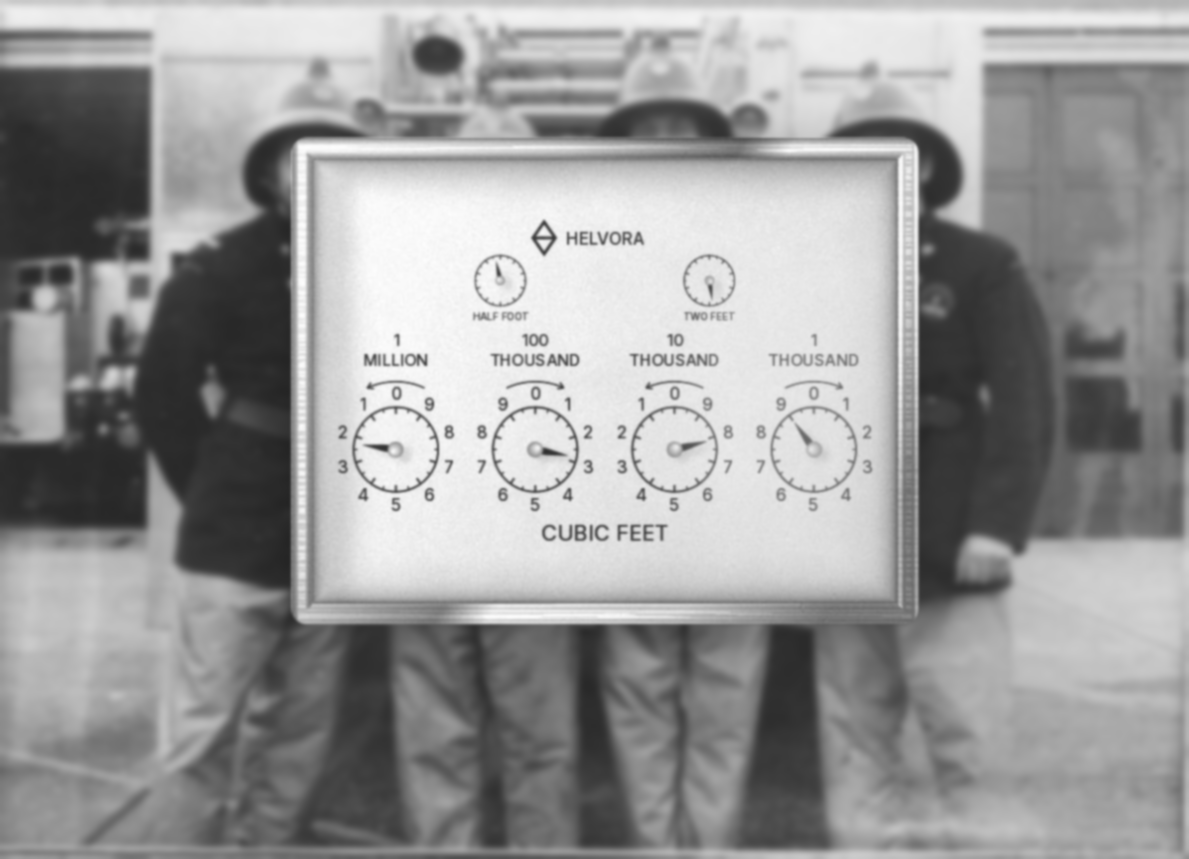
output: 227900 (ft³)
